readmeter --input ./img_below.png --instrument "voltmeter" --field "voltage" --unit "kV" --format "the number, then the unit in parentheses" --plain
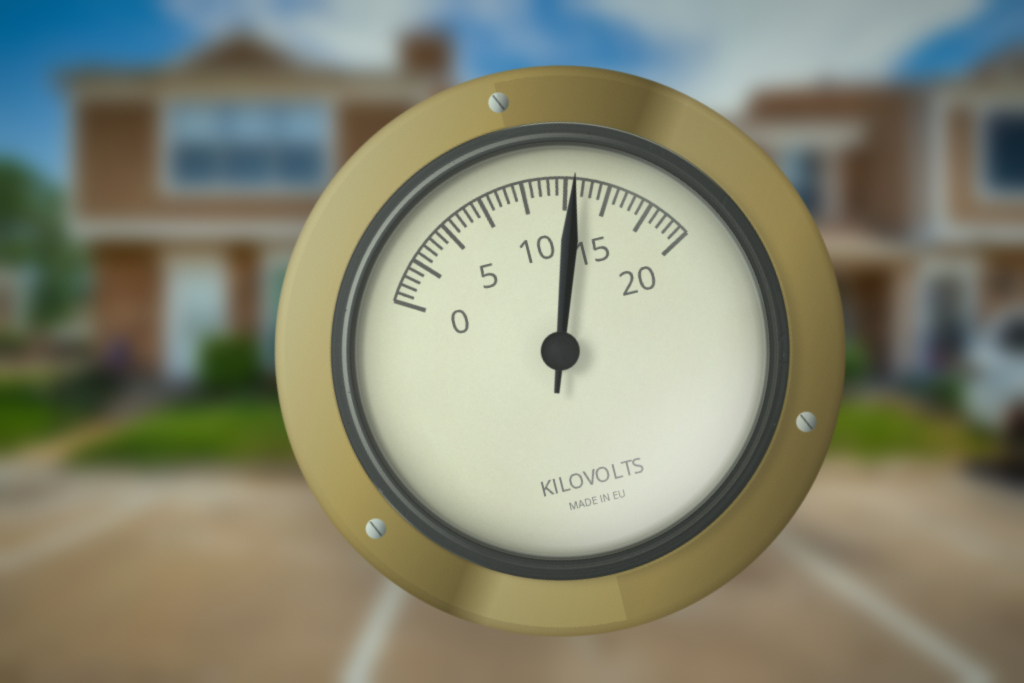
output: 13 (kV)
